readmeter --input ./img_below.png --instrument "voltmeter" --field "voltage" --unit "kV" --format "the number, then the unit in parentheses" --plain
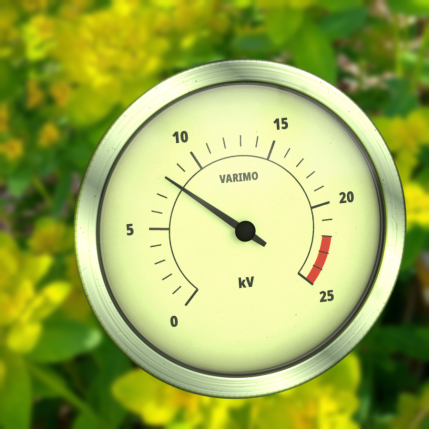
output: 8 (kV)
